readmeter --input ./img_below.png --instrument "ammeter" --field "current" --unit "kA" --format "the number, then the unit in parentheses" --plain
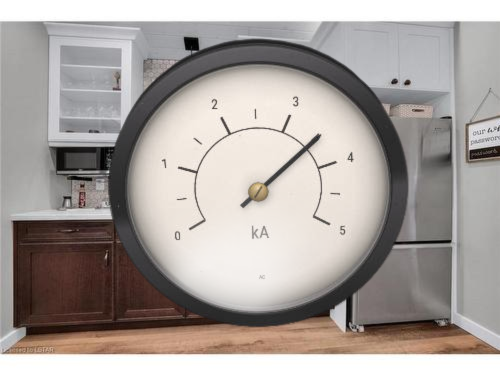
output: 3.5 (kA)
